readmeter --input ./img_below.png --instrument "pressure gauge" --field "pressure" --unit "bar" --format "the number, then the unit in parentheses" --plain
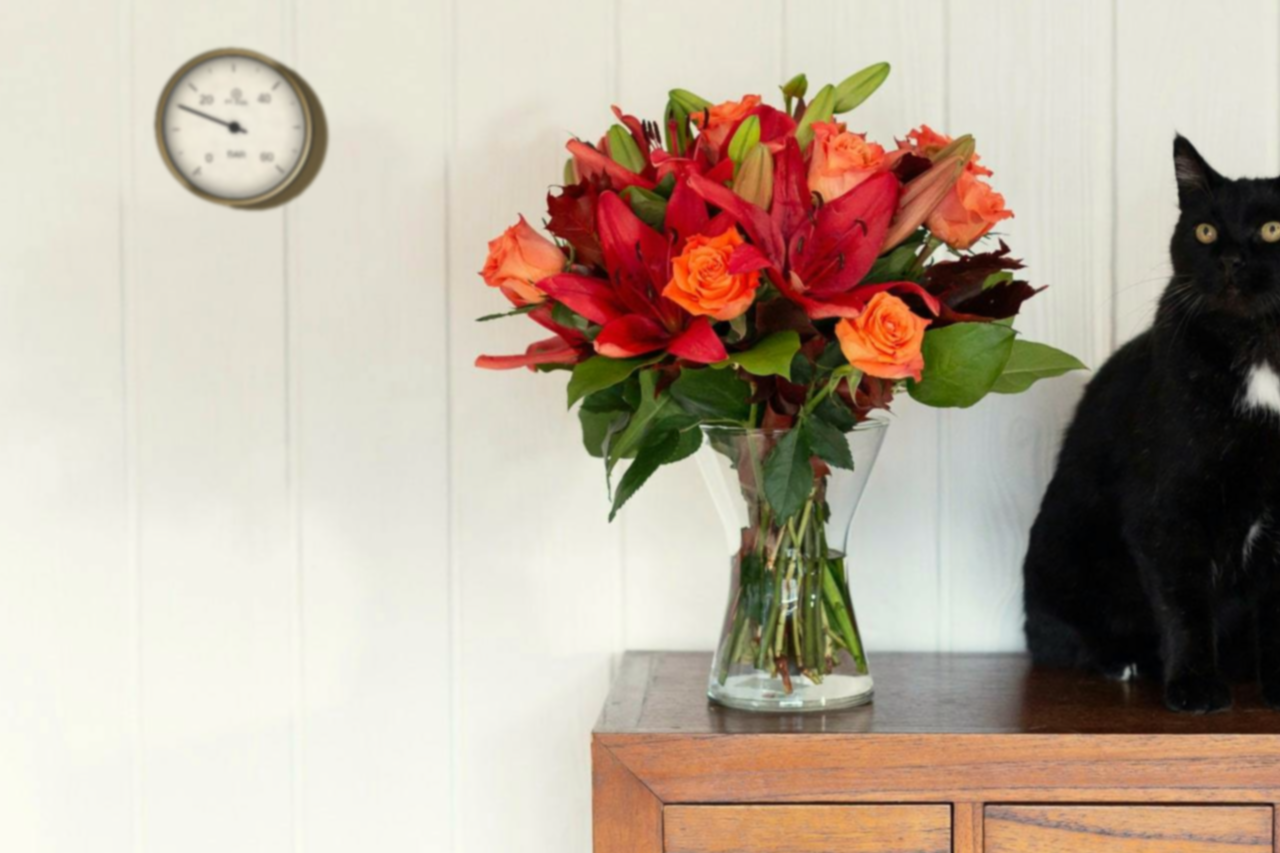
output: 15 (bar)
